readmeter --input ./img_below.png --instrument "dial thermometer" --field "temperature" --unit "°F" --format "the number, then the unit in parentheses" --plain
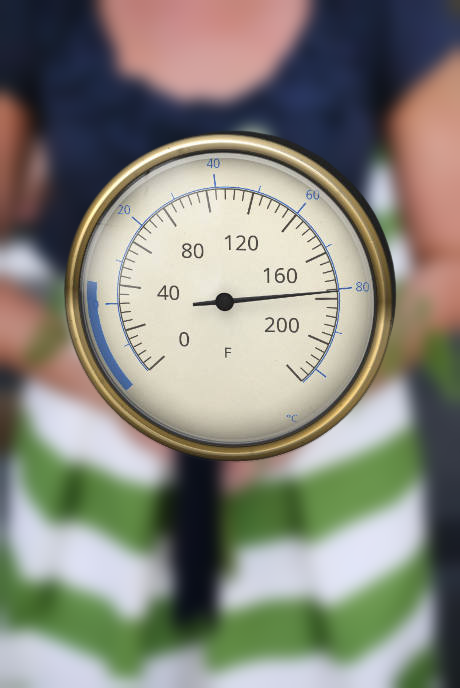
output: 176 (°F)
